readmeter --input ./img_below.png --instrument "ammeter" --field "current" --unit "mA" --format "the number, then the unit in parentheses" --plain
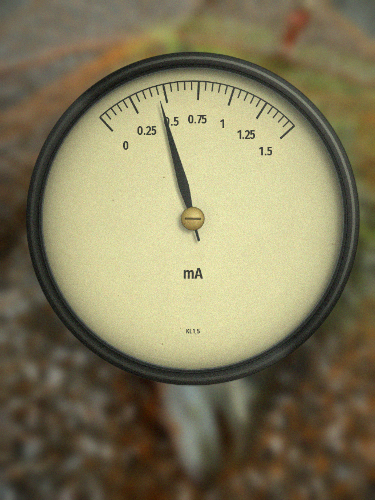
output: 0.45 (mA)
